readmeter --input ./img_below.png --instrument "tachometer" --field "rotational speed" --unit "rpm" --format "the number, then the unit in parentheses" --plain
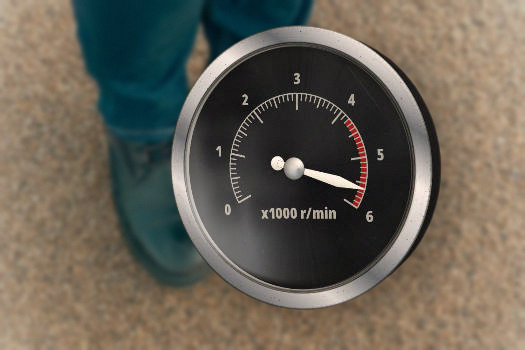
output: 5600 (rpm)
